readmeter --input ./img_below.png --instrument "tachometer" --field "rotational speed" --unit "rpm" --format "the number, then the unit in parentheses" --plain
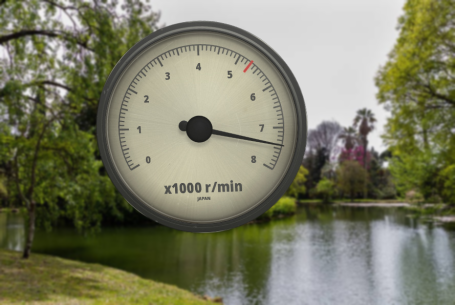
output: 7400 (rpm)
